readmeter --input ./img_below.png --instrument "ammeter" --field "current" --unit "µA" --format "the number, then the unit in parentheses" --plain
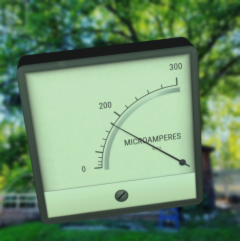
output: 180 (µA)
